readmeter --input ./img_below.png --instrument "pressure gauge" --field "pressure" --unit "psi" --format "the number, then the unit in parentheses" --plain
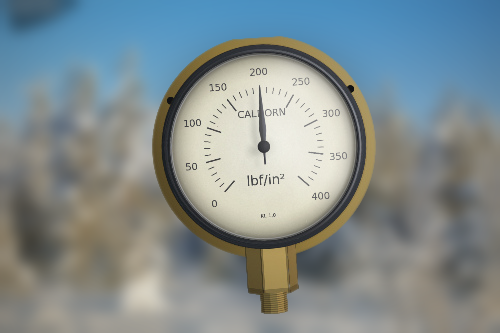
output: 200 (psi)
